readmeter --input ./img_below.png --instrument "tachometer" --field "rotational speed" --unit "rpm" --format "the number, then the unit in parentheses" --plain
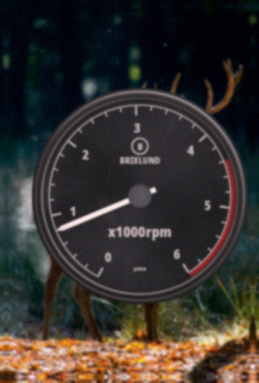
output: 800 (rpm)
